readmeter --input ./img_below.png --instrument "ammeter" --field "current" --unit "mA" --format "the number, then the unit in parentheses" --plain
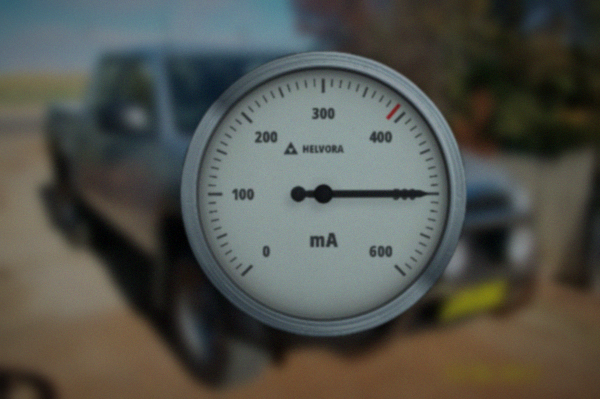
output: 500 (mA)
